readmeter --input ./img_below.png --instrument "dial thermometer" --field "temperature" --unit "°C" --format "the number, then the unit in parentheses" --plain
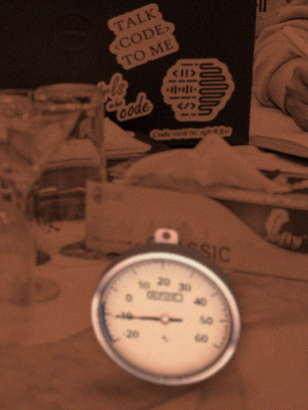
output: -10 (°C)
